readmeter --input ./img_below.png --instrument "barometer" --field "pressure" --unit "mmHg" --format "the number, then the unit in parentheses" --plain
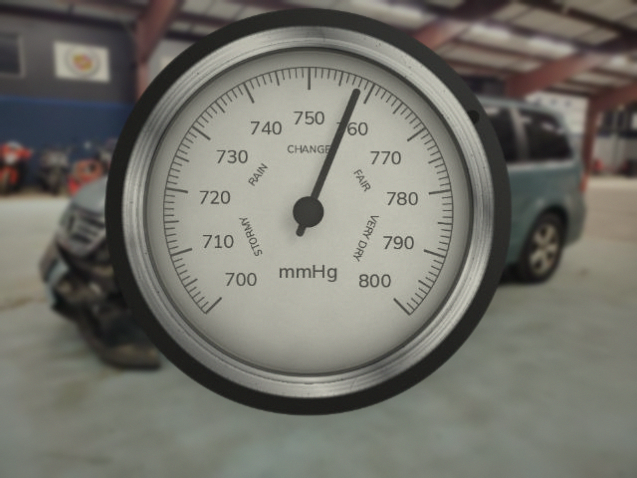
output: 758 (mmHg)
